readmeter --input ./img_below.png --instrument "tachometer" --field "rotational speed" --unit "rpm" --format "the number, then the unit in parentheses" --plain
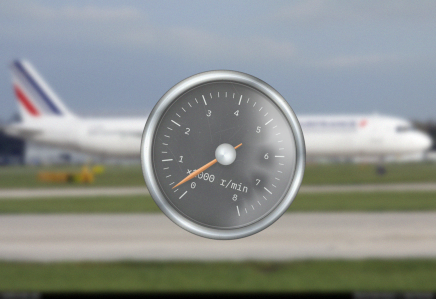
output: 300 (rpm)
